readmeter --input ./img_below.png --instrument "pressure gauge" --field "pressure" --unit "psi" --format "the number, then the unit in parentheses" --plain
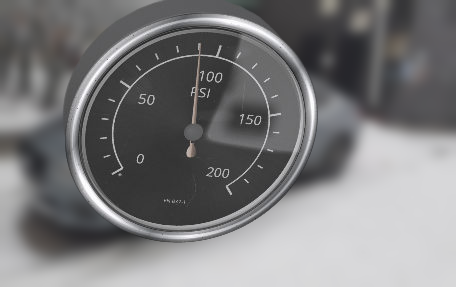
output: 90 (psi)
